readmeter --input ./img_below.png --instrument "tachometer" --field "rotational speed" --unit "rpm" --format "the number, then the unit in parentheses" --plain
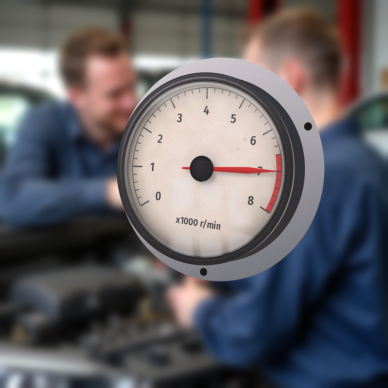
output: 7000 (rpm)
